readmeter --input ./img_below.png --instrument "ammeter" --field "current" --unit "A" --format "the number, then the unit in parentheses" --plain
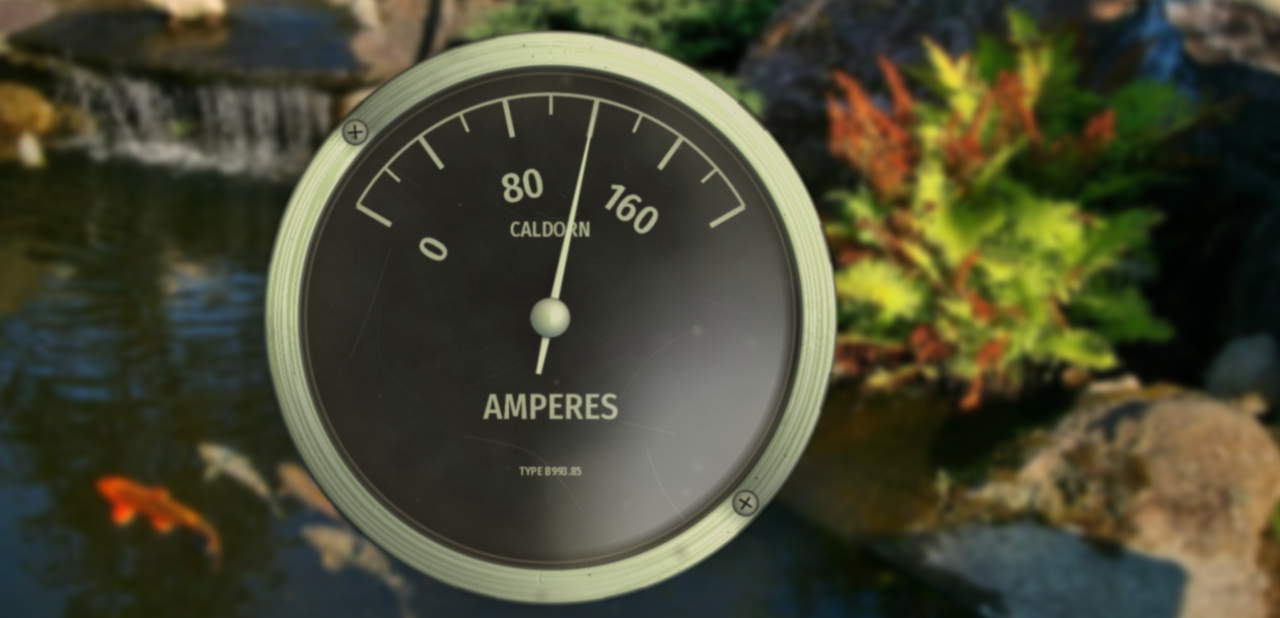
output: 120 (A)
